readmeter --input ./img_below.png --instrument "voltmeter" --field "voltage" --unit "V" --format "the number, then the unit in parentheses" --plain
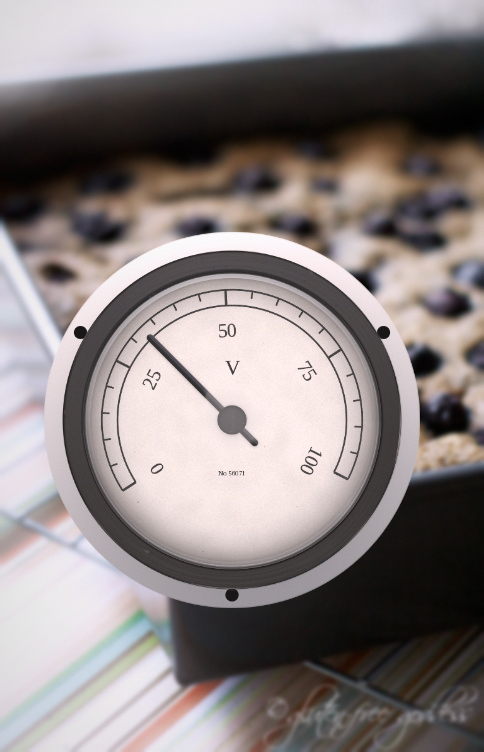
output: 32.5 (V)
